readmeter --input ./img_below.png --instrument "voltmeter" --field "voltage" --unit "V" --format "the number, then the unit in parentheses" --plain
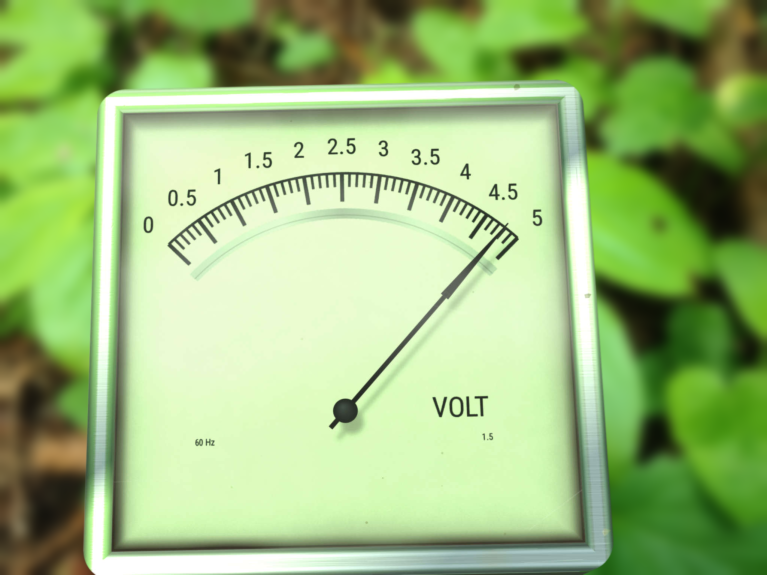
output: 4.8 (V)
